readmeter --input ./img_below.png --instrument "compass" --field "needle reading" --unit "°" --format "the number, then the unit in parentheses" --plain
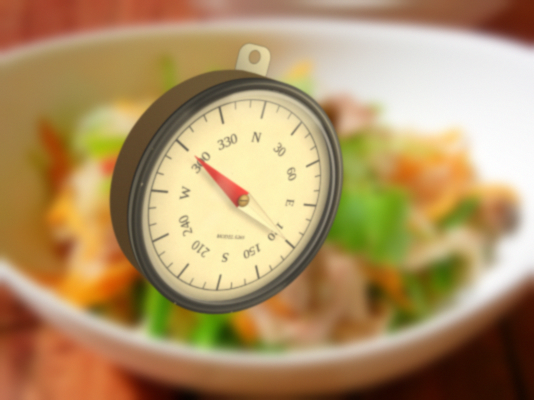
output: 300 (°)
